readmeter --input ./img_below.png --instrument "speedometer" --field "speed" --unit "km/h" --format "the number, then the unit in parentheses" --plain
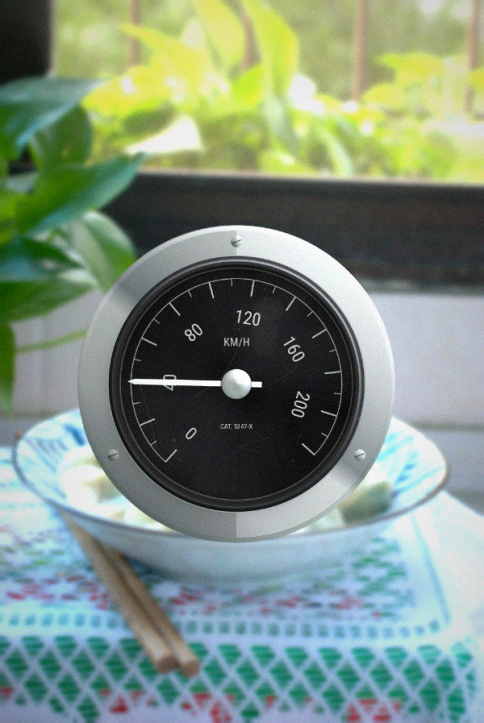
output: 40 (km/h)
